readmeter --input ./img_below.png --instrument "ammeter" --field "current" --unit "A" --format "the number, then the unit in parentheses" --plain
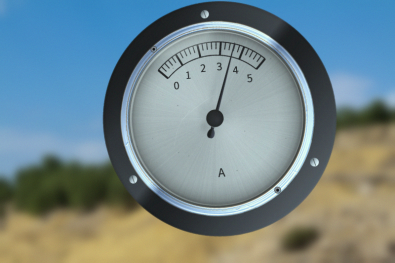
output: 3.6 (A)
